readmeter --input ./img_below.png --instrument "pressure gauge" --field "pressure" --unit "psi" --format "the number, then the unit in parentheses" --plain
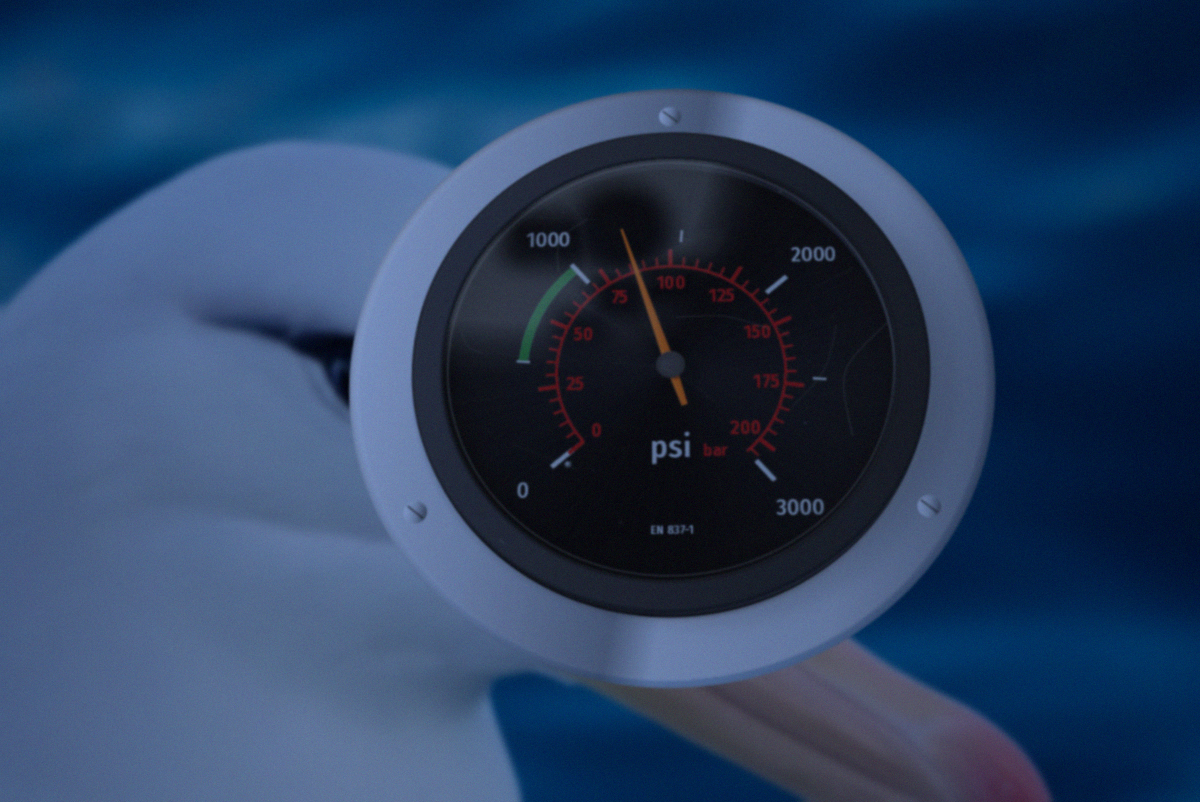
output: 1250 (psi)
